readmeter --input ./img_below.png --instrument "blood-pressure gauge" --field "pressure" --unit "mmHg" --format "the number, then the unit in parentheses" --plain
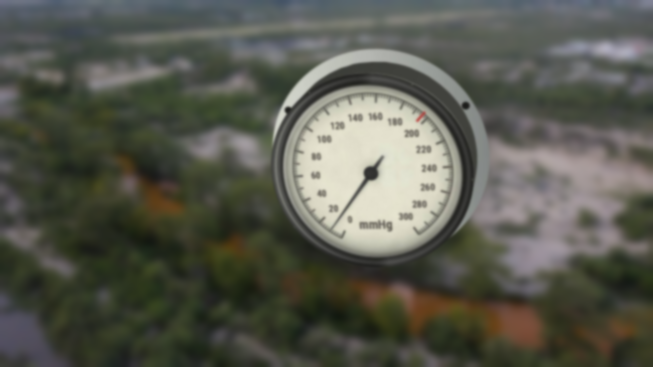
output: 10 (mmHg)
